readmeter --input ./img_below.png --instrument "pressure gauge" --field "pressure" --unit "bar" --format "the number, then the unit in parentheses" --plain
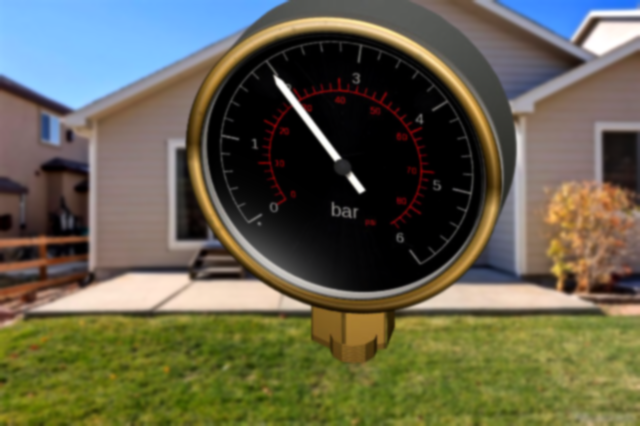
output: 2 (bar)
